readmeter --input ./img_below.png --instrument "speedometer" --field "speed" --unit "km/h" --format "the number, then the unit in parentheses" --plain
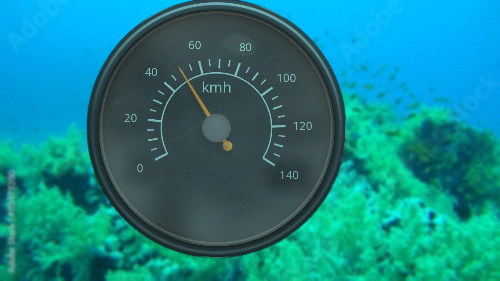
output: 50 (km/h)
